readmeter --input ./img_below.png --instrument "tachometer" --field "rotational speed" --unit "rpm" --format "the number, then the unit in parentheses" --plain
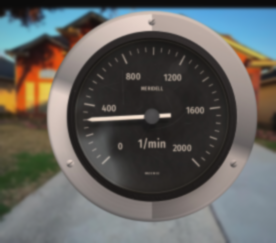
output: 300 (rpm)
